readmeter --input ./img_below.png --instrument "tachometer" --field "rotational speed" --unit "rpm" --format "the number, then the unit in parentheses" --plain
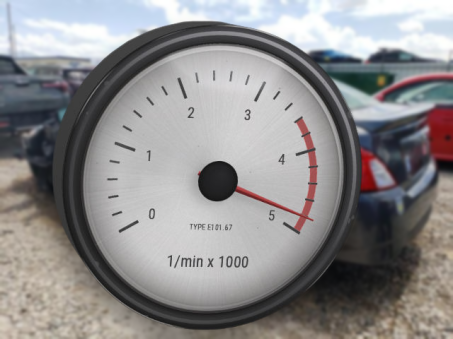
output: 4800 (rpm)
